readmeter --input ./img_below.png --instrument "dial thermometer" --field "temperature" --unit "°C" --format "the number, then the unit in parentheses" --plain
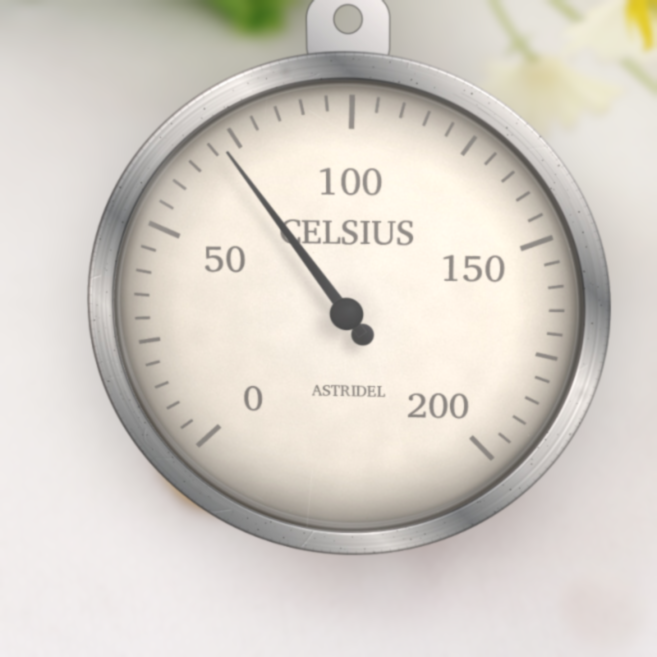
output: 72.5 (°C)
